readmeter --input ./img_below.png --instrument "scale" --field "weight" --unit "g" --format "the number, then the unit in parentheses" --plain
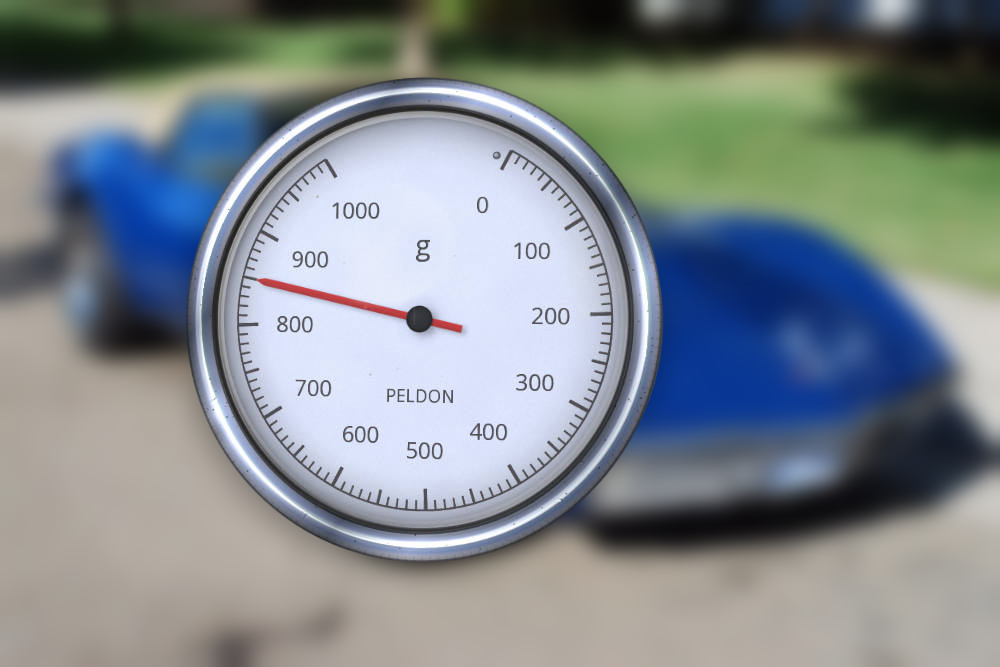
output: 850 (g)
